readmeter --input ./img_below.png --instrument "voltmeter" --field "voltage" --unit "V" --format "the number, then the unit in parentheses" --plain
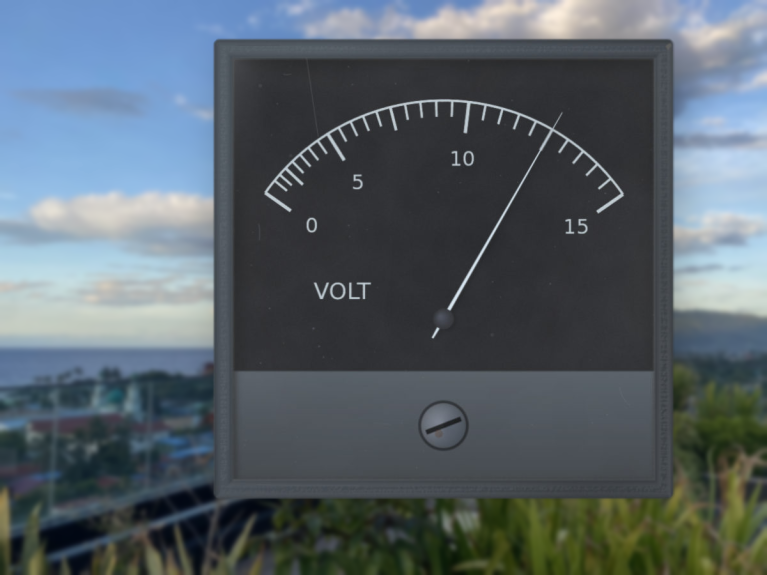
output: 12.5 (V)
